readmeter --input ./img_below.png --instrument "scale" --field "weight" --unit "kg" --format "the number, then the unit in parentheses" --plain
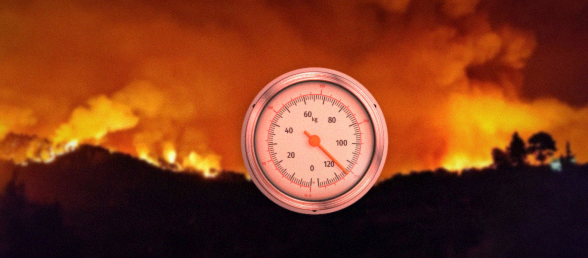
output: 115 (kg)
